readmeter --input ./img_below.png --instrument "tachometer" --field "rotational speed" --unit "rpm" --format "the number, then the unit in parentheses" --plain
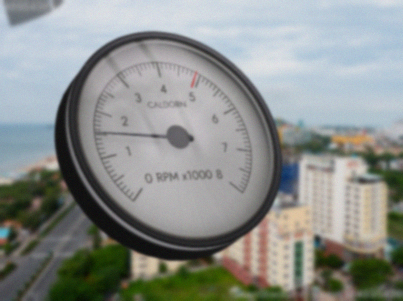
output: 1500 (rpm)
